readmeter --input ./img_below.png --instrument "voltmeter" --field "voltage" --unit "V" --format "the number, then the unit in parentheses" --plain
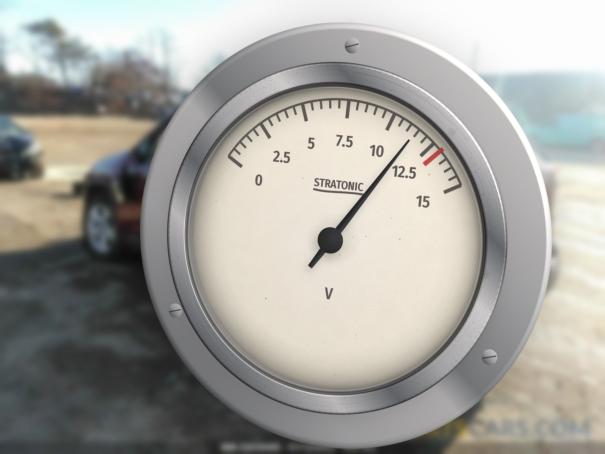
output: 11.5 (V)
